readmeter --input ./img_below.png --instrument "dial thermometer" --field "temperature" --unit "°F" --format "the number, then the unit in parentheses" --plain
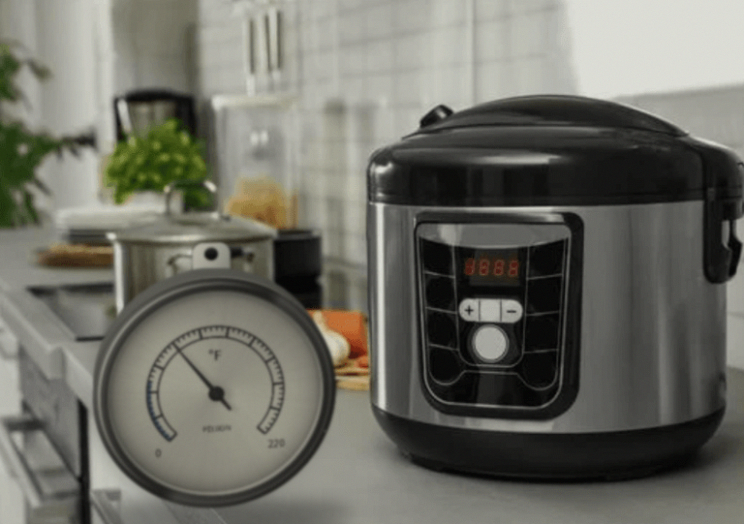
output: 80 (°F)
